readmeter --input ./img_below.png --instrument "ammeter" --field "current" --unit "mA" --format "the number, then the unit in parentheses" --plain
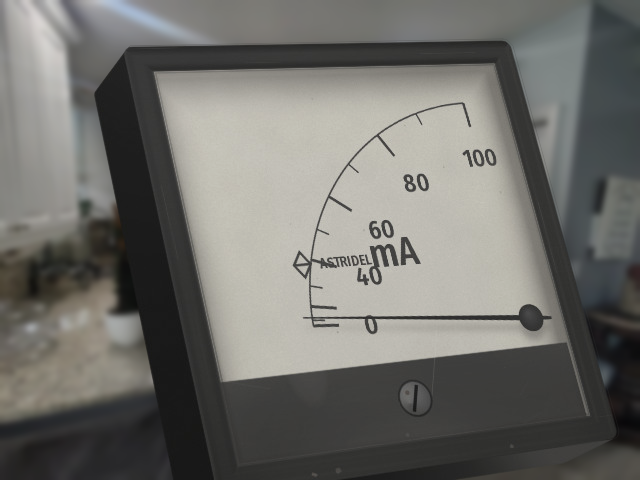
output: 10 (mA)
